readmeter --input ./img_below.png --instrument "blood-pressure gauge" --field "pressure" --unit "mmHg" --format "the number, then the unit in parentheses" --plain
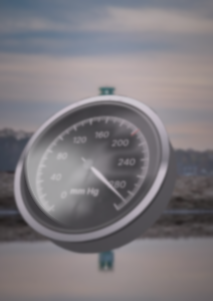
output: 290 (mmHg)
